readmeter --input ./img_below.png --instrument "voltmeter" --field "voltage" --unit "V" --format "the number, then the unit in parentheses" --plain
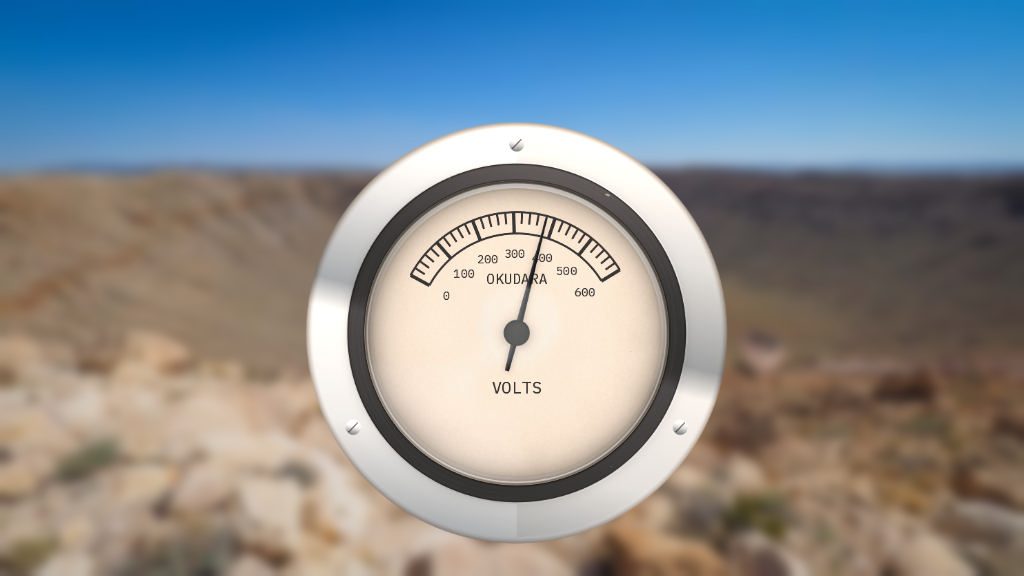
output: 380 (V)
